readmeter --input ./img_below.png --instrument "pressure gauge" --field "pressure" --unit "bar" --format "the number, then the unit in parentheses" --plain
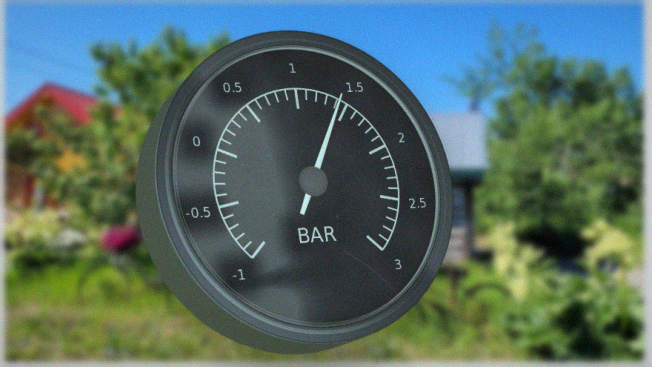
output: 1.4 (bar)
